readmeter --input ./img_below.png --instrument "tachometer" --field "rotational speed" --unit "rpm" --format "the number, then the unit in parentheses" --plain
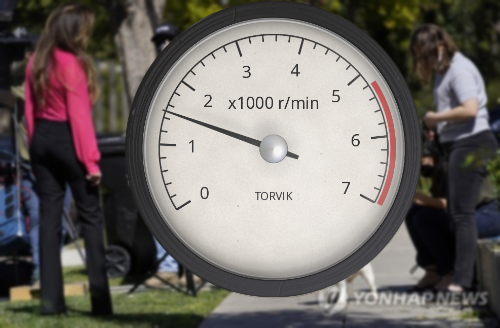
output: 1500 (rpm)
